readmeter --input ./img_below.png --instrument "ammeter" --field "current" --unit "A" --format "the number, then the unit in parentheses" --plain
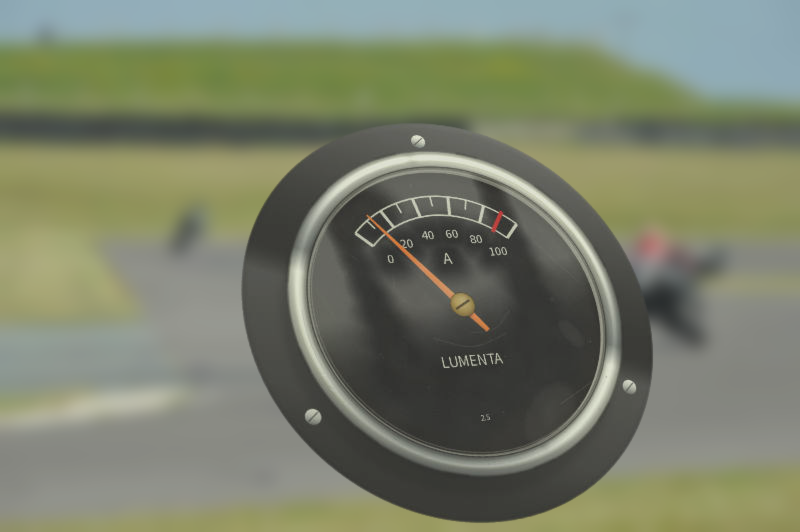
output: 10 (A)
